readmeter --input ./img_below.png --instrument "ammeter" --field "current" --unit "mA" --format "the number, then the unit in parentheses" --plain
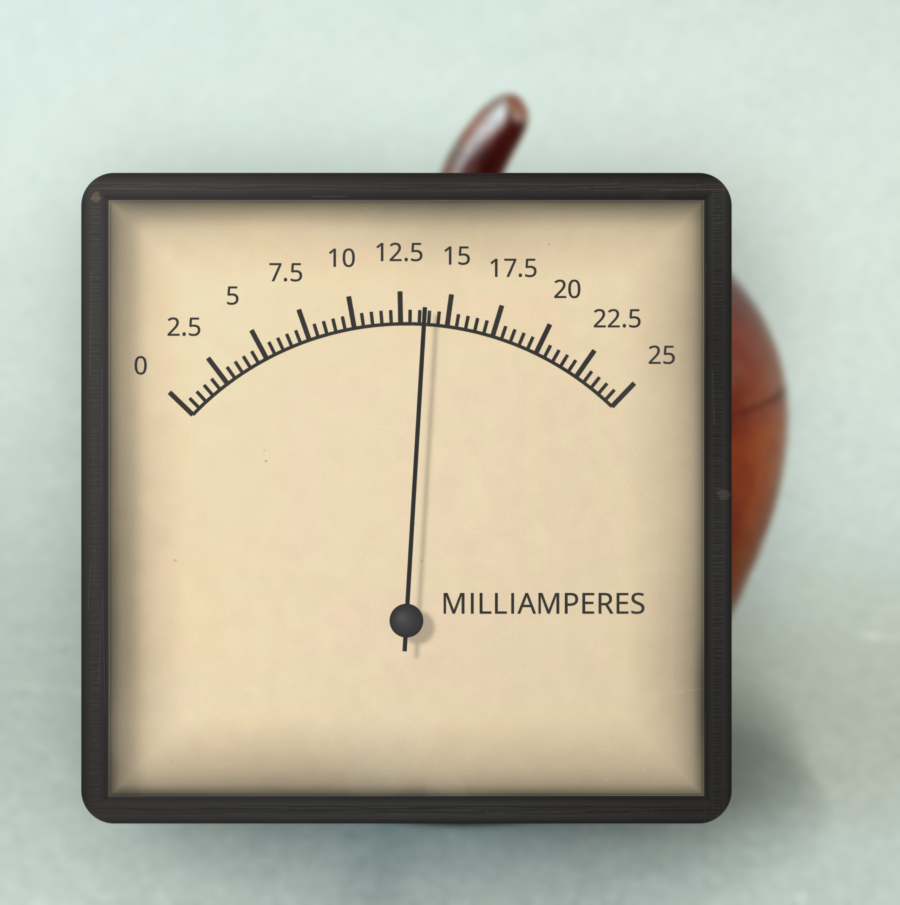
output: 13.75 (mA)
